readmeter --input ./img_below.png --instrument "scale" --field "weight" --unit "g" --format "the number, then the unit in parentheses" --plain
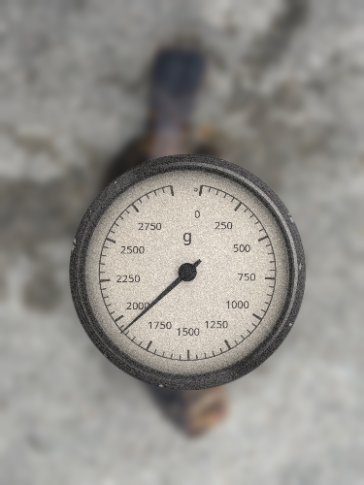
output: 1925 (g)
